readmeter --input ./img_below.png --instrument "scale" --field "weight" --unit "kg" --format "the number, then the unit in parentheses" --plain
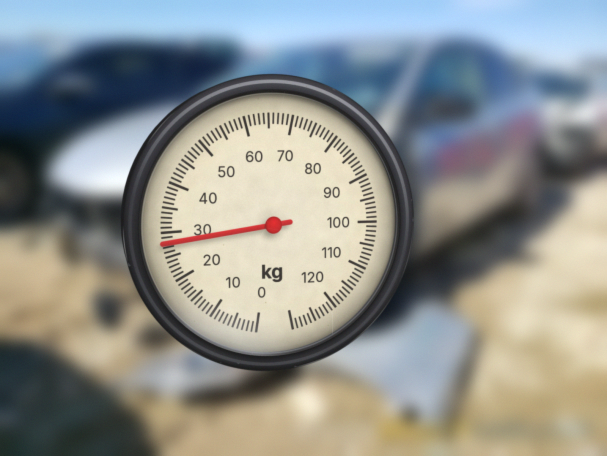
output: 28 (kg)
